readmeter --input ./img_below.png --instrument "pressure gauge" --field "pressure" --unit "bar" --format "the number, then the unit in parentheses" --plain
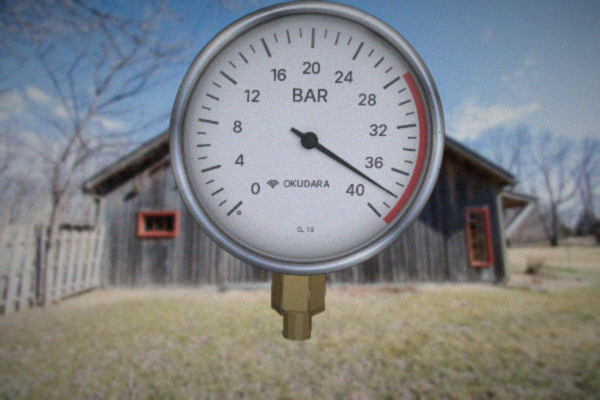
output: 38 (bar)
